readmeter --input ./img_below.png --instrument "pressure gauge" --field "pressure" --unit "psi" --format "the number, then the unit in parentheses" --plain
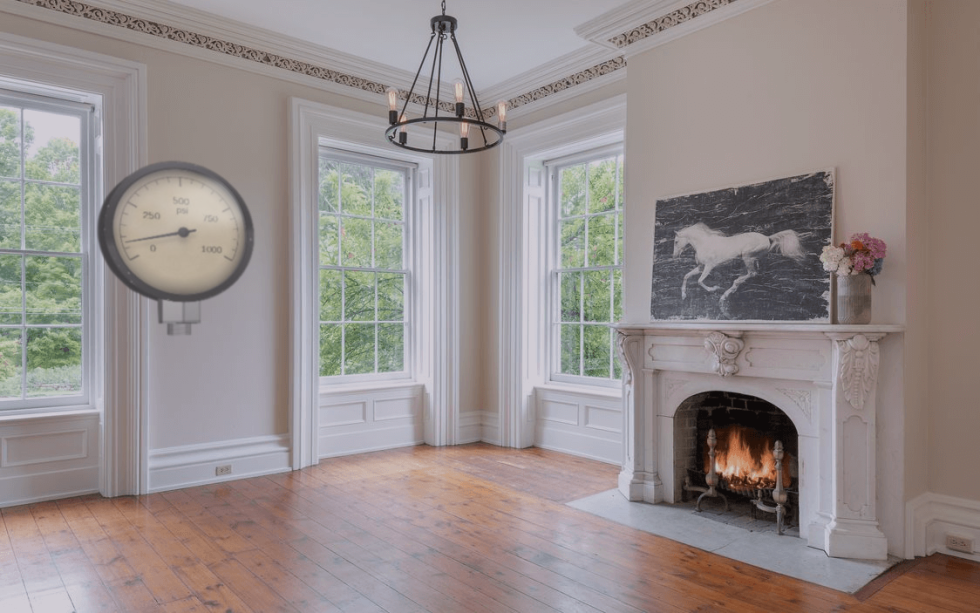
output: 75 (psi)
